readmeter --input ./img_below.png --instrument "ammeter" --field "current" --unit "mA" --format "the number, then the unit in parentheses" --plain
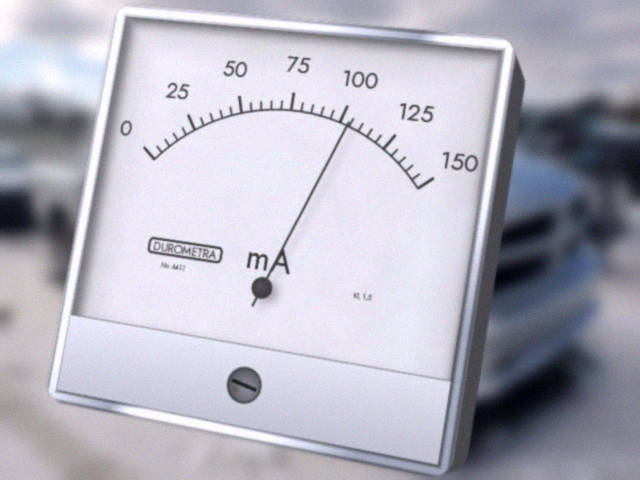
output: 105 (mA)
